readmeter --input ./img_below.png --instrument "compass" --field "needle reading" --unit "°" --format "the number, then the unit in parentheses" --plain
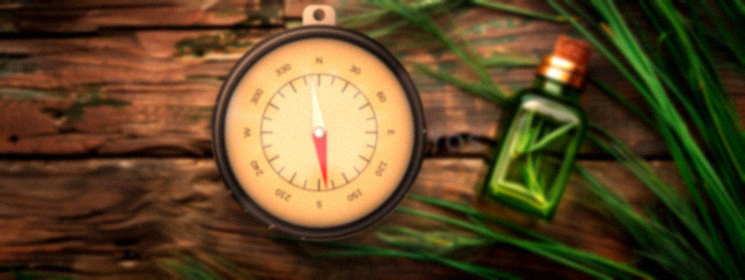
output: 172.5 (°)
